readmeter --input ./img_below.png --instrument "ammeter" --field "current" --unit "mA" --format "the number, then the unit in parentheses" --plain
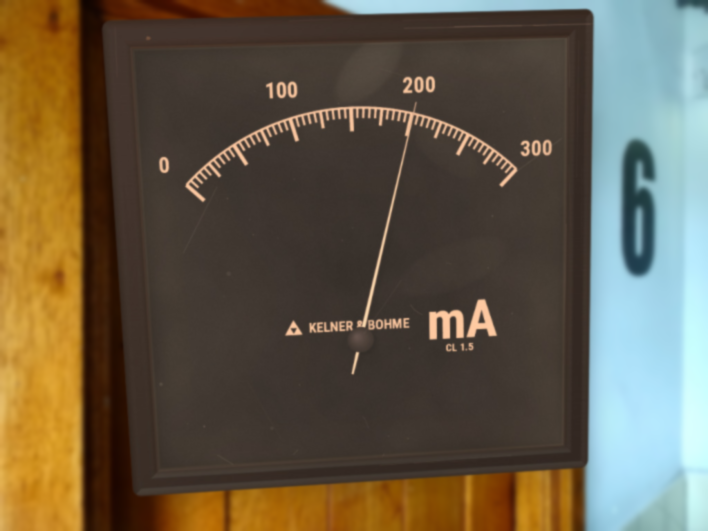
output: 200 (mA)
